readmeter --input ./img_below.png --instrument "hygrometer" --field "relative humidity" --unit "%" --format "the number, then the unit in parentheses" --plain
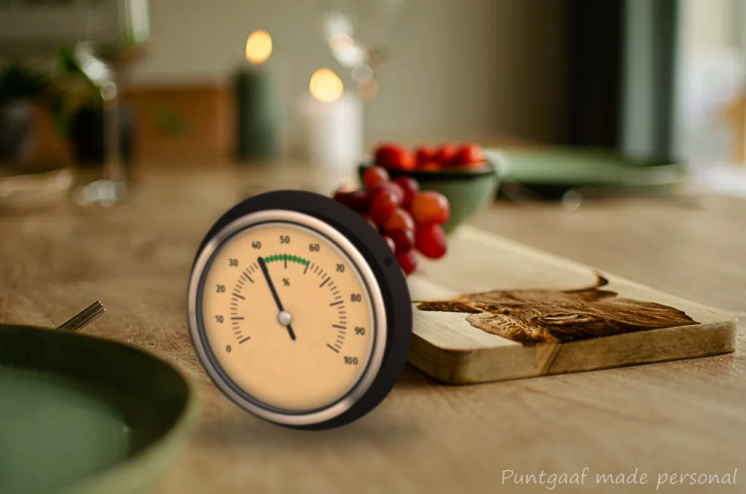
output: 40 (%)
